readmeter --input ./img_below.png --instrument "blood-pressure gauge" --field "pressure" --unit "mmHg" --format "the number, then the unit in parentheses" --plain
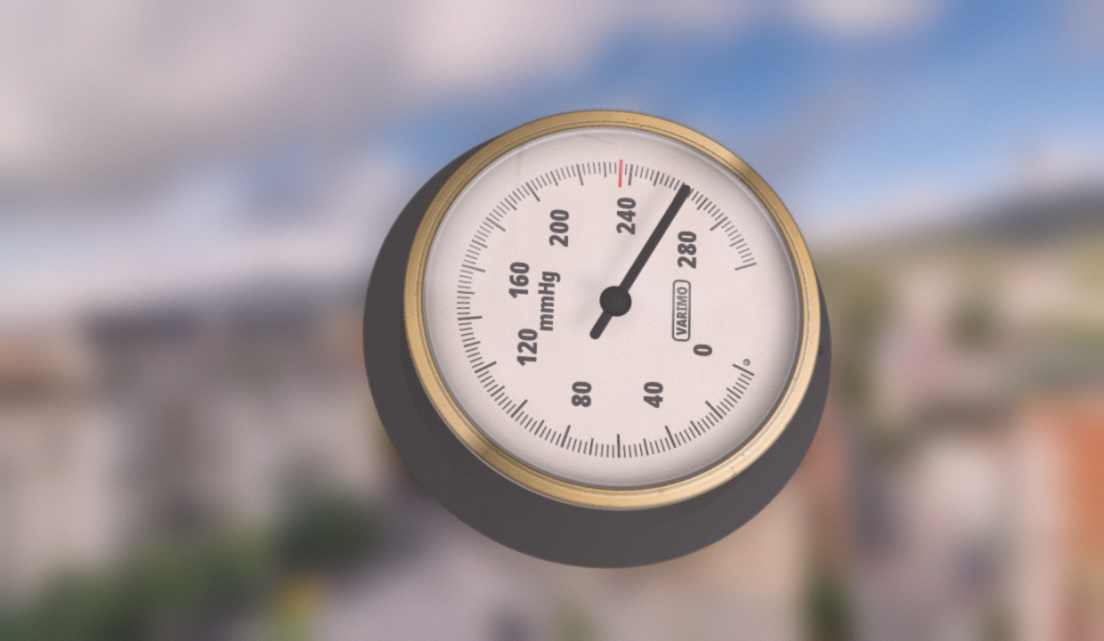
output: 262 (mmHg)
